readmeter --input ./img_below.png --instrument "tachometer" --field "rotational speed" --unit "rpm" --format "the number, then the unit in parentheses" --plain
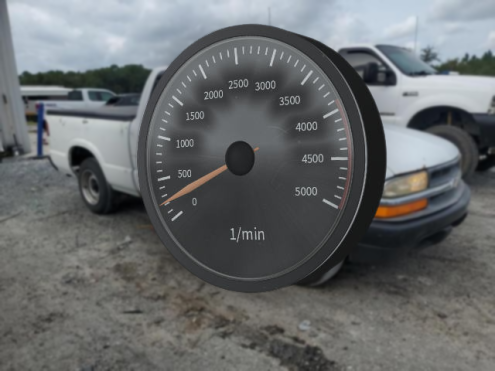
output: 200 (rpm)
